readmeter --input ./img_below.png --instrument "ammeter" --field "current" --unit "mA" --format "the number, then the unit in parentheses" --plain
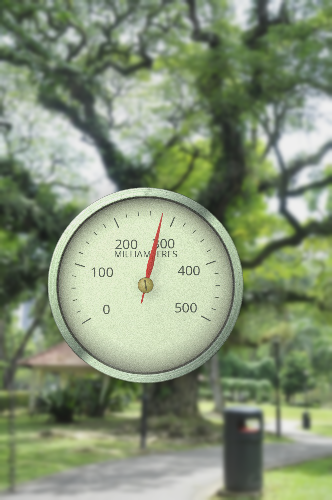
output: 280 (mA)
